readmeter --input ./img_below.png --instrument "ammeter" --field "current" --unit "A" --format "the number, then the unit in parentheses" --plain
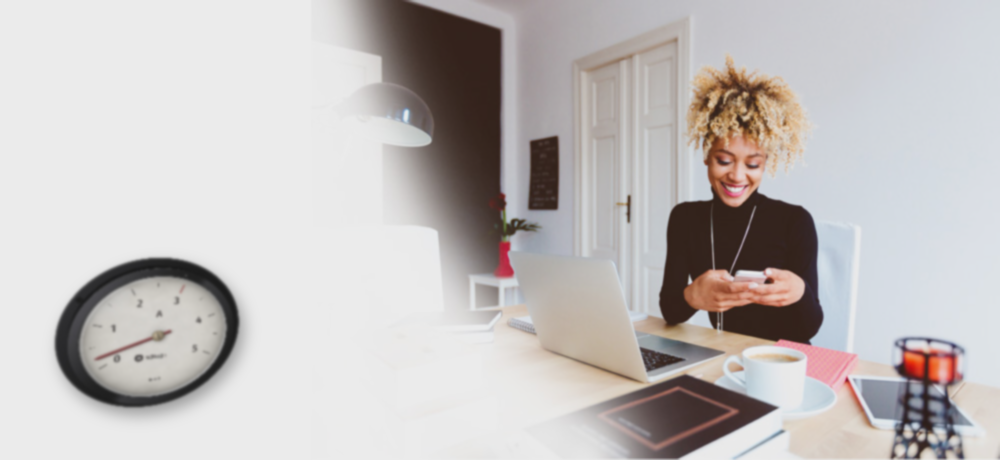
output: 0.25 (A)
